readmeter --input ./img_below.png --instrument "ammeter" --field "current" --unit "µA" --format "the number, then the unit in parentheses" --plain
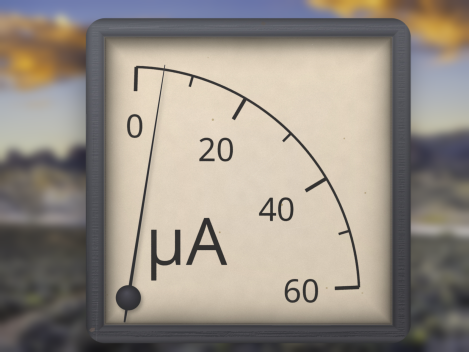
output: 5 (µA)
